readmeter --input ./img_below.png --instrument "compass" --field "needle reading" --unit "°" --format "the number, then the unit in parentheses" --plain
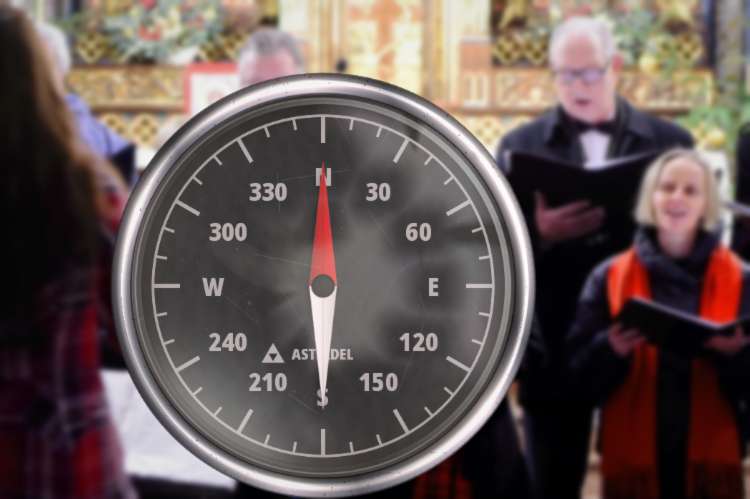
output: 0 (°)
